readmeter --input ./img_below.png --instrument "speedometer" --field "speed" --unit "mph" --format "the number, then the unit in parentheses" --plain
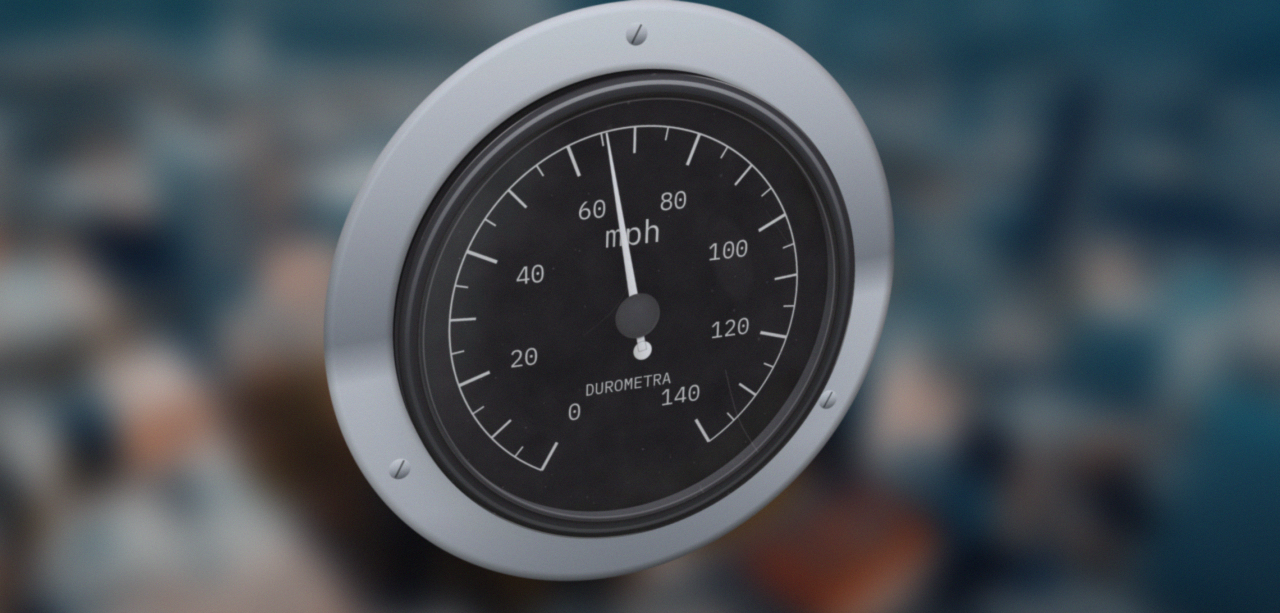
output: 65 (mph)
